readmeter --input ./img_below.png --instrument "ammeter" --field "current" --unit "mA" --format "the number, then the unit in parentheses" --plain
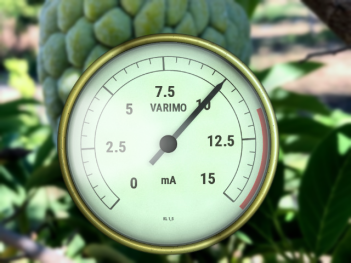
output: 10 (mA)
